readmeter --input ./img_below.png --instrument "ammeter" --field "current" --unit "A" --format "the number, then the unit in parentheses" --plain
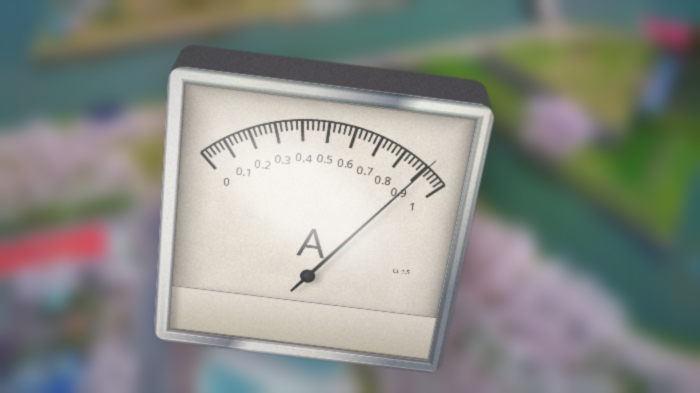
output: 0.9 (A)
